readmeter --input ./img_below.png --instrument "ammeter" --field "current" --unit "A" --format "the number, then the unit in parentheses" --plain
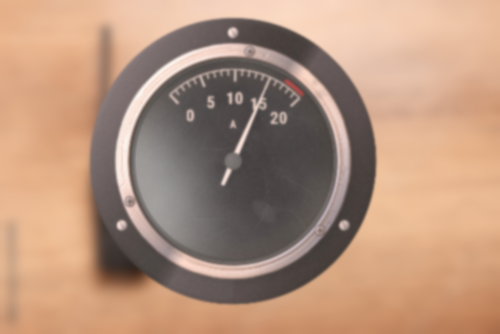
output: 15 (A)
